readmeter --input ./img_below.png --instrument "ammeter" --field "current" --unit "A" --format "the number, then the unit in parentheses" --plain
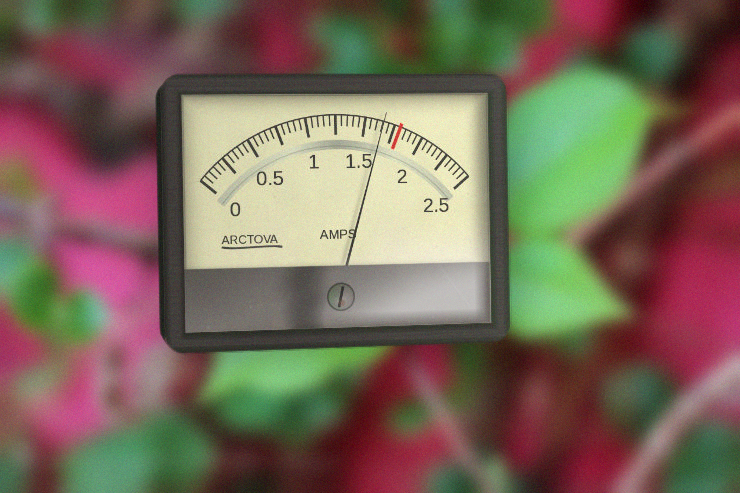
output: 1.65 (A)
